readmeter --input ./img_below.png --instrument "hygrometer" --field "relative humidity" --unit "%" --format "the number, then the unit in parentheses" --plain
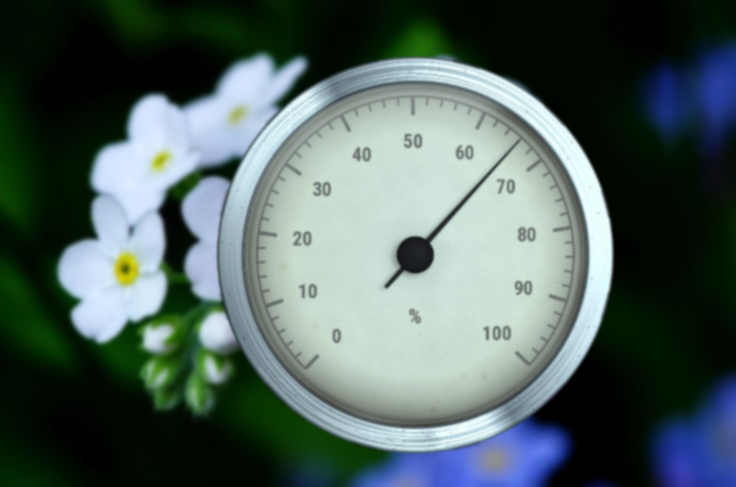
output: 66 (%)
